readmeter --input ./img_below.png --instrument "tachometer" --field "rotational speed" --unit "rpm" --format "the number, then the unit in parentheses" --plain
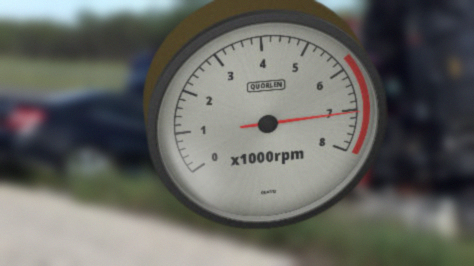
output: 7000 (rpm)
